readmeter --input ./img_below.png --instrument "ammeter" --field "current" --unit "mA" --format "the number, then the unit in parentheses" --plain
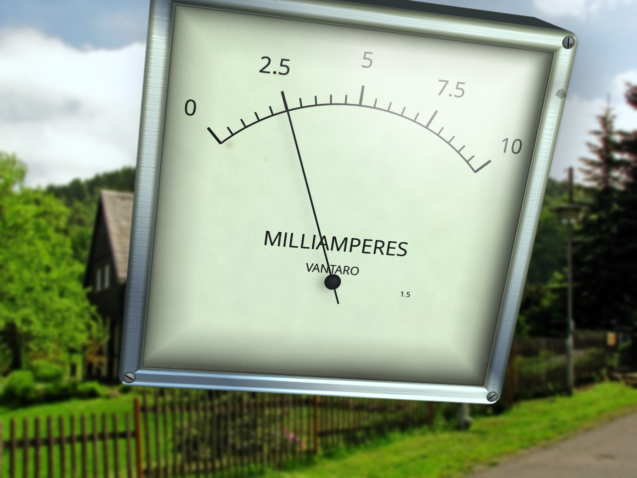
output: 2.5 (mA)
